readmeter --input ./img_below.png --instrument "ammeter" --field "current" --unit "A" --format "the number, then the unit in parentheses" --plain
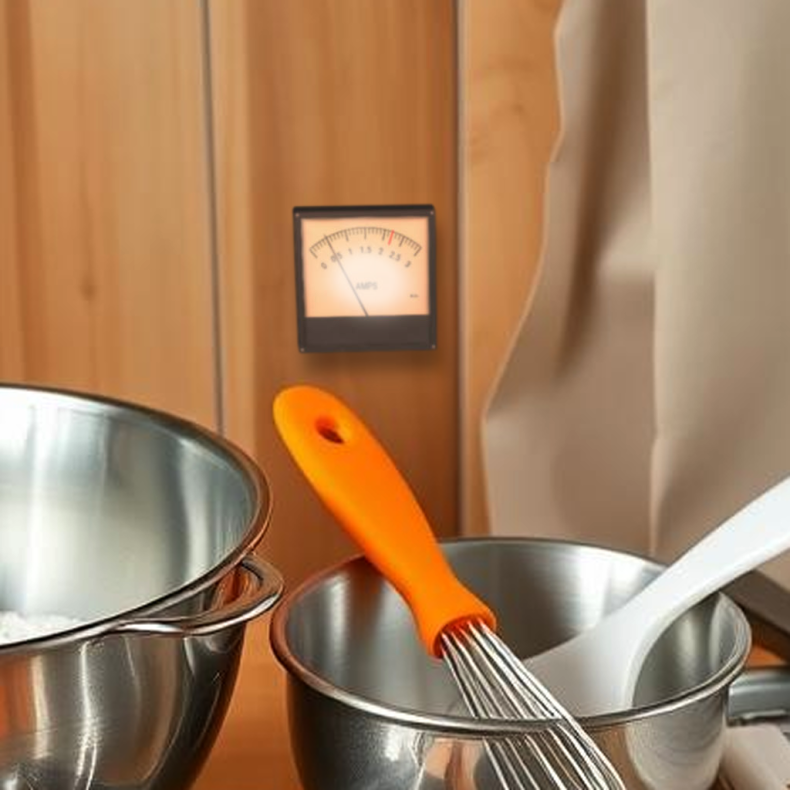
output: 0.5 (A)
